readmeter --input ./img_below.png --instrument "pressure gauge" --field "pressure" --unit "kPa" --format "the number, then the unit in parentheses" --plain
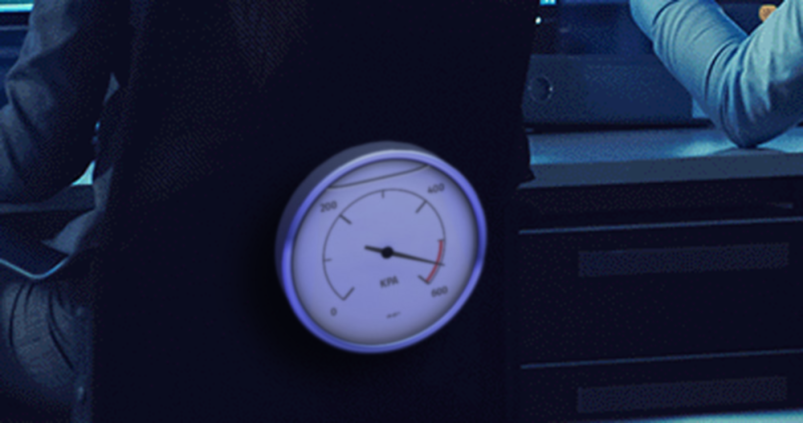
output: 550 (kPa)
